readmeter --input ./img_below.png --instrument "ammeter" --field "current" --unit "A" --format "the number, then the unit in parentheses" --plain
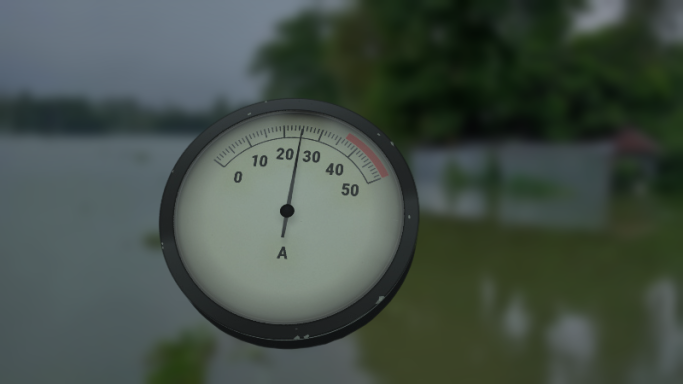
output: 25 (A)
